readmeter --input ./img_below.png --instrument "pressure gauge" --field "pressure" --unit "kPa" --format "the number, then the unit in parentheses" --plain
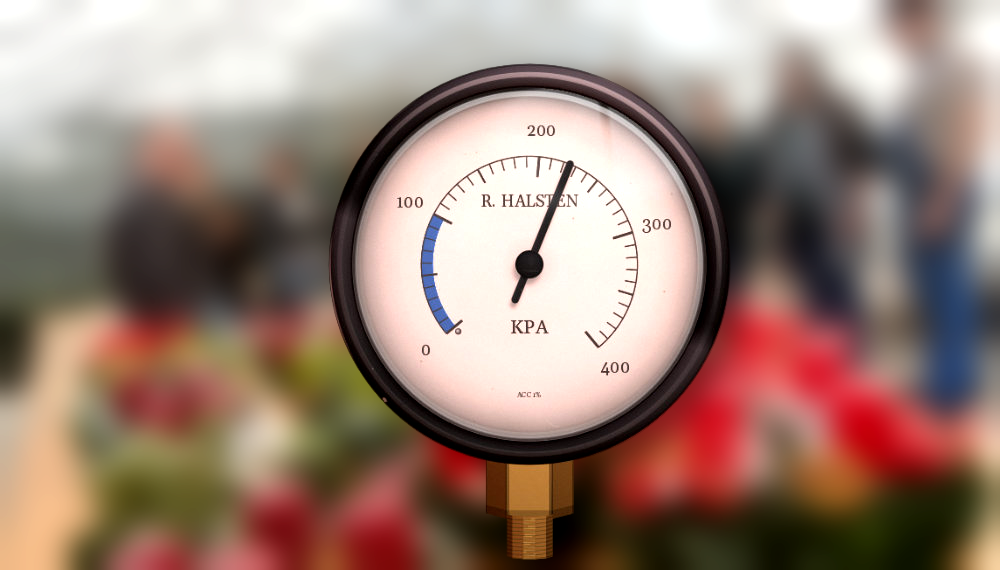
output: 225 (kPa)
